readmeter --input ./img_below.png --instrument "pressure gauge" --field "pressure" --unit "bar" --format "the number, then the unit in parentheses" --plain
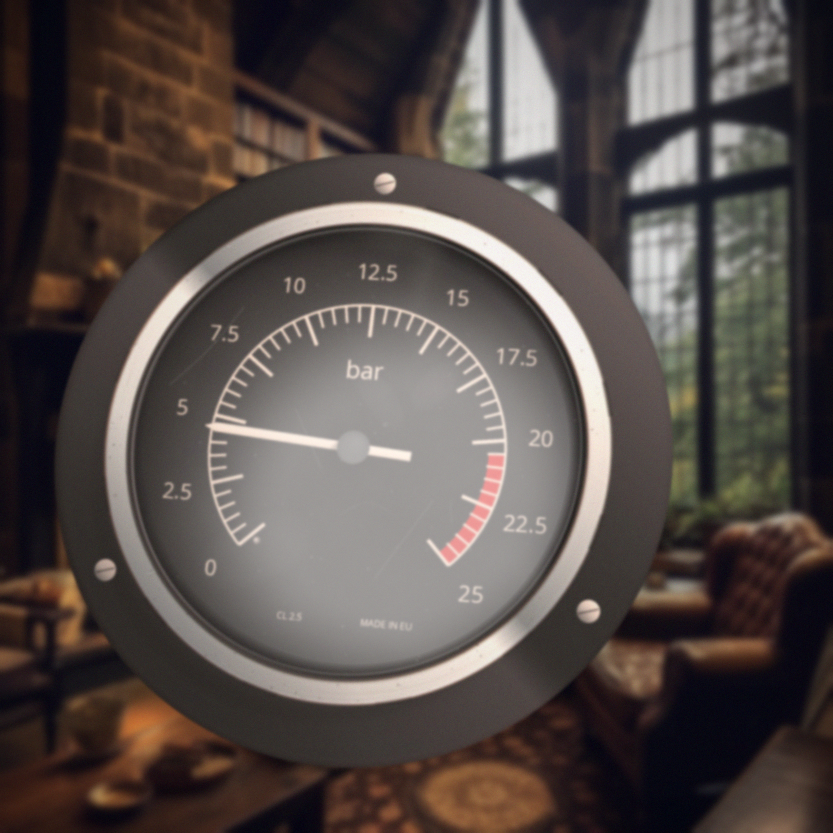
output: 4.5 (bar)
